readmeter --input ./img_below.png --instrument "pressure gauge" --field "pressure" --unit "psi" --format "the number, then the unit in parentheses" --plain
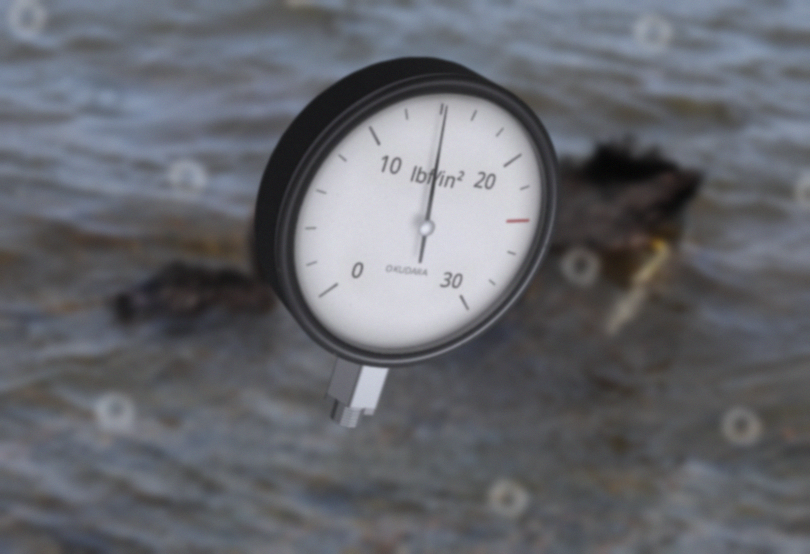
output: 14 (psi)
